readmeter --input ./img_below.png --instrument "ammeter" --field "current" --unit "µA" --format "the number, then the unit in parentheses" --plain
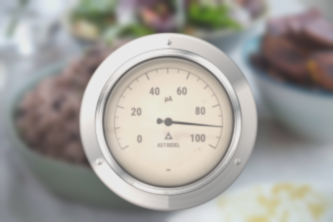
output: 90 (µA)
